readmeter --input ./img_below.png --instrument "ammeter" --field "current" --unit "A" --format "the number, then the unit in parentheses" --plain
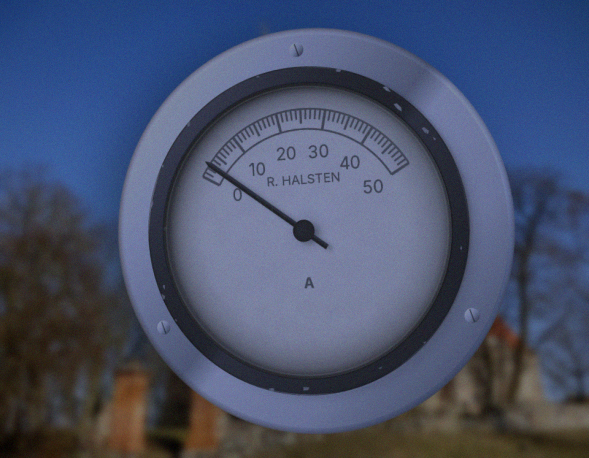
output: 3 (A)
